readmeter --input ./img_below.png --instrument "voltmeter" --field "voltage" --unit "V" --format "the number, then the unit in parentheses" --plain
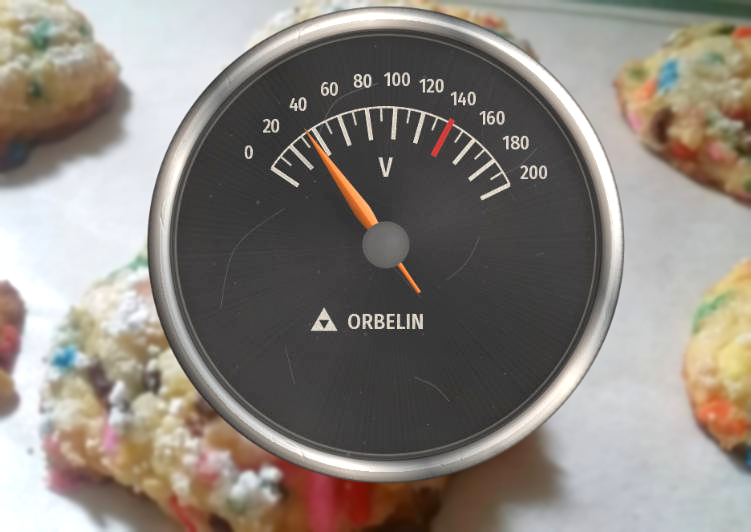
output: 35 (V)
